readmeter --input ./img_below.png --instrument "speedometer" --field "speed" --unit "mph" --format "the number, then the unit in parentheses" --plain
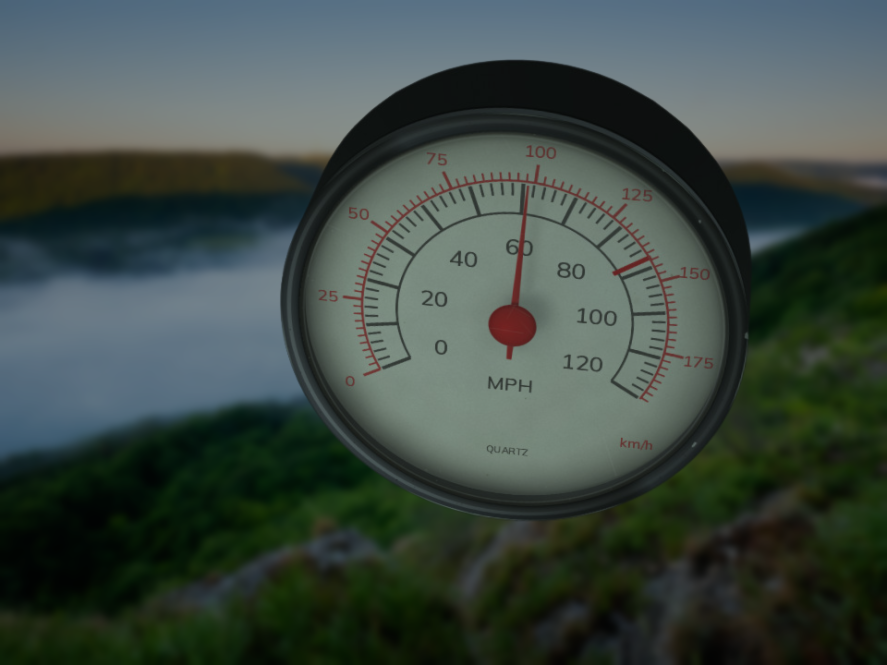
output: 61 (mph)
